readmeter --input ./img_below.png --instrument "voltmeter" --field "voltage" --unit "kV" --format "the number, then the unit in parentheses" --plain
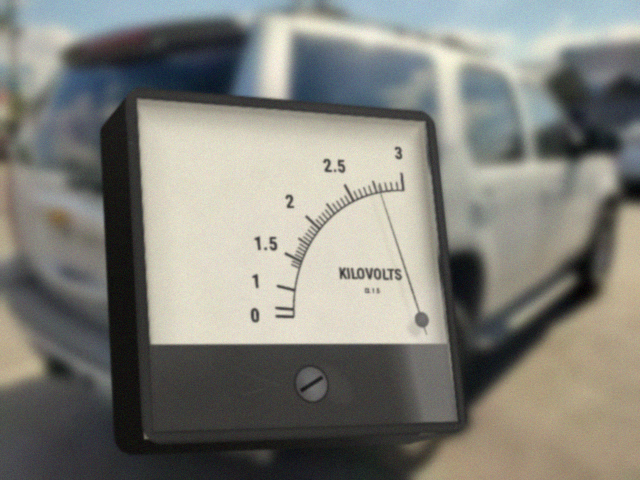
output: 2.75 (kV)
